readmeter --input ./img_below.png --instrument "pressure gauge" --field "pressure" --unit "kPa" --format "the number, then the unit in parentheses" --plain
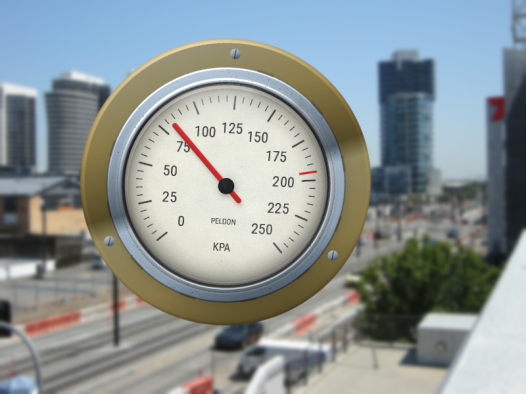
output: 82.5 (kPa)
